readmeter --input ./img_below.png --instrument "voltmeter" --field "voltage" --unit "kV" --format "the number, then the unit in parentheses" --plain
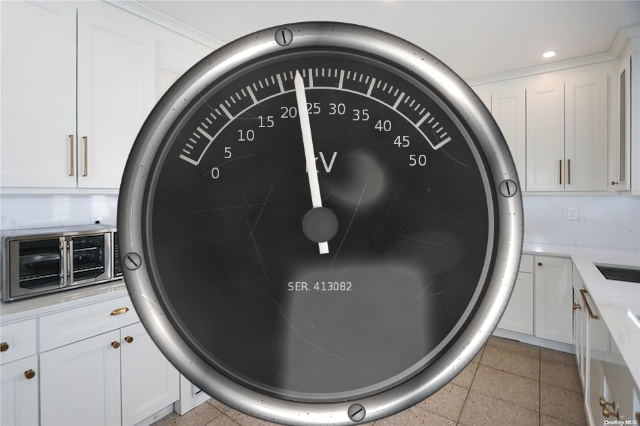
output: 23 (kV)
